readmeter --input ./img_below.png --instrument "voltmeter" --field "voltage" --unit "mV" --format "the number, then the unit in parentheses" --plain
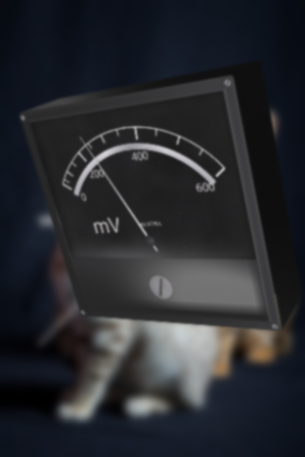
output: 250 (mV)
